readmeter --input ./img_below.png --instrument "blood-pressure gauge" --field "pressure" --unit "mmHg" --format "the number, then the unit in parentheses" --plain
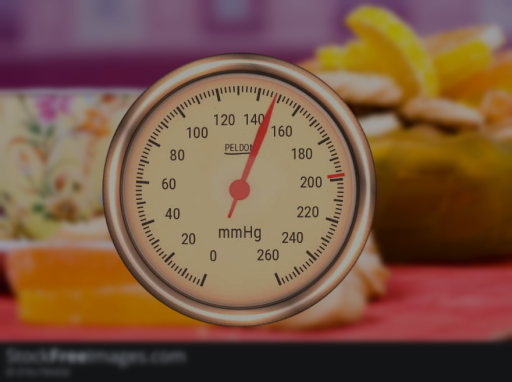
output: 148 (mmHg)
